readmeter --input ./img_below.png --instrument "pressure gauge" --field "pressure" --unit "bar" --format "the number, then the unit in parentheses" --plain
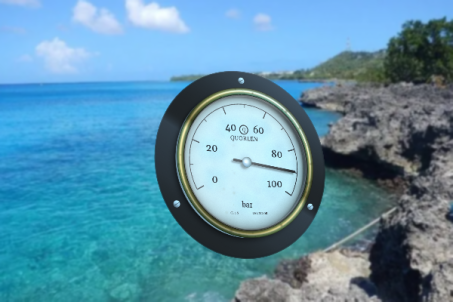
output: 90 (bar)
